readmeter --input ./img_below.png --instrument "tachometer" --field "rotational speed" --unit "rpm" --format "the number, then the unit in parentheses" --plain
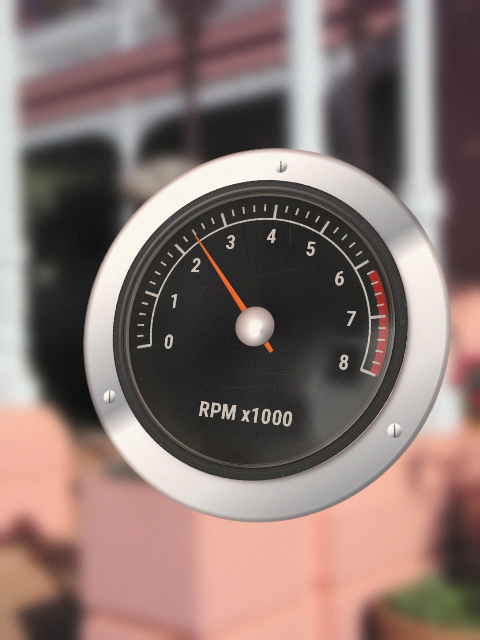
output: 2400 (rpm)
